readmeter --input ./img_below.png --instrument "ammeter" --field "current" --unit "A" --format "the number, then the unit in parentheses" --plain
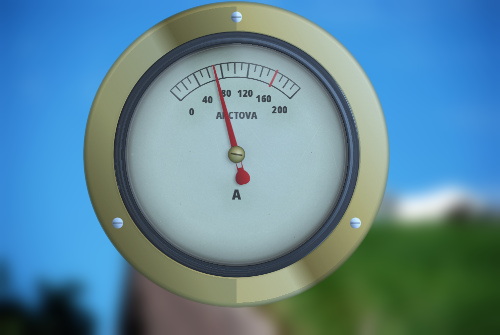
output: 70 (A)
